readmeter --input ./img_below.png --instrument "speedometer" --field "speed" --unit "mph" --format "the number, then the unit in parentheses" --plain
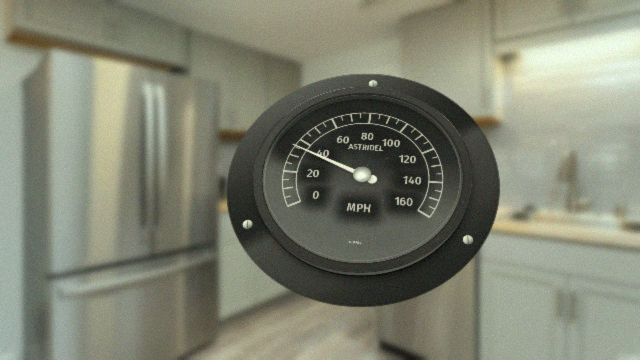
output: 35 (mph)
